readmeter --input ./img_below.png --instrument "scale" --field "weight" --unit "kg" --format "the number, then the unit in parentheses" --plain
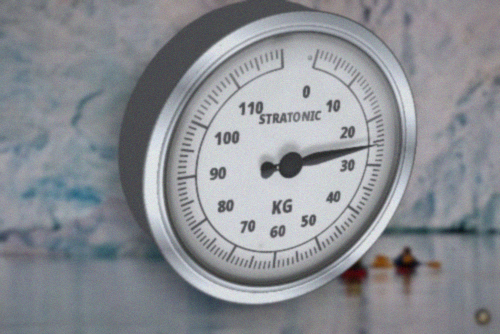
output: 25 (kg)
